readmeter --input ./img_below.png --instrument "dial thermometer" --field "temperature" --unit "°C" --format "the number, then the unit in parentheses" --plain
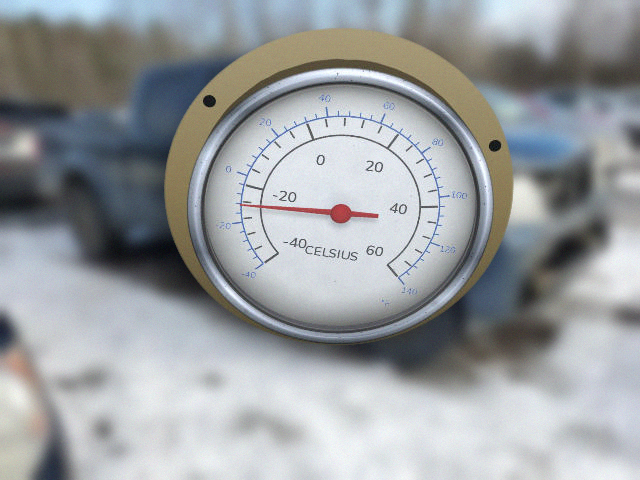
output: -24 (°C)
